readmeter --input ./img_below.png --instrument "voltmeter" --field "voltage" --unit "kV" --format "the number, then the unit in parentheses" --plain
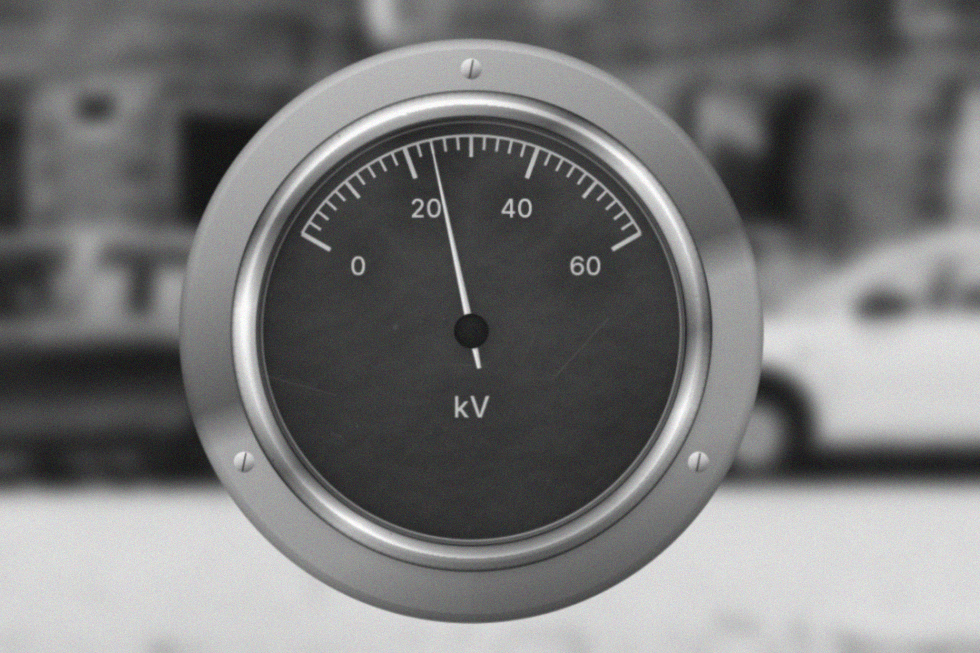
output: 24 (kV)
